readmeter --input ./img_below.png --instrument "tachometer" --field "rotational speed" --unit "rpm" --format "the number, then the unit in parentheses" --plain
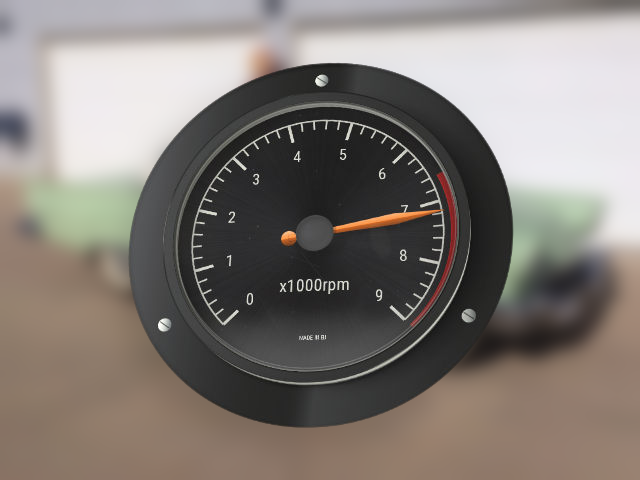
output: 7200 (rpm)
